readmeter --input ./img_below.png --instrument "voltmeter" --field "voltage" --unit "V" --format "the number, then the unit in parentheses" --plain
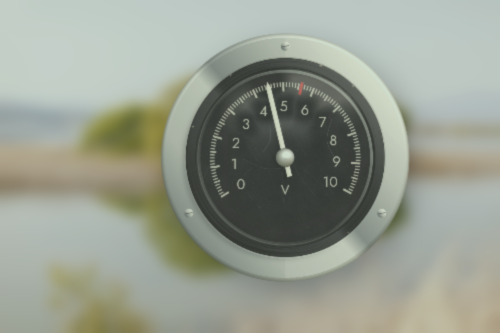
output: 4.5 (V)
